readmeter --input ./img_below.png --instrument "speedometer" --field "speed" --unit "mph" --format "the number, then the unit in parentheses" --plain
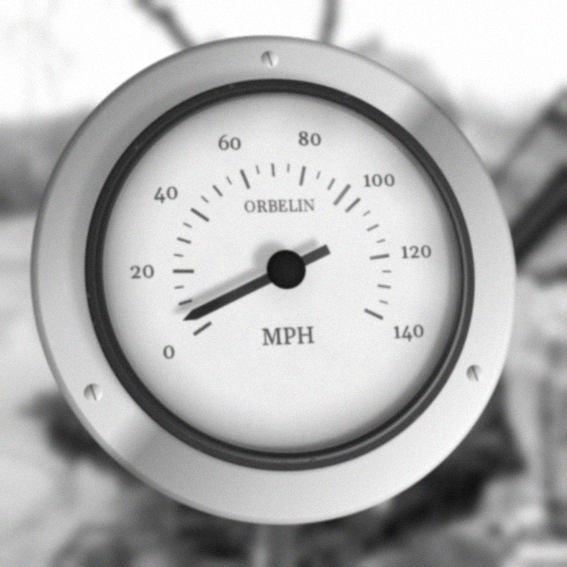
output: 5 (mph)
